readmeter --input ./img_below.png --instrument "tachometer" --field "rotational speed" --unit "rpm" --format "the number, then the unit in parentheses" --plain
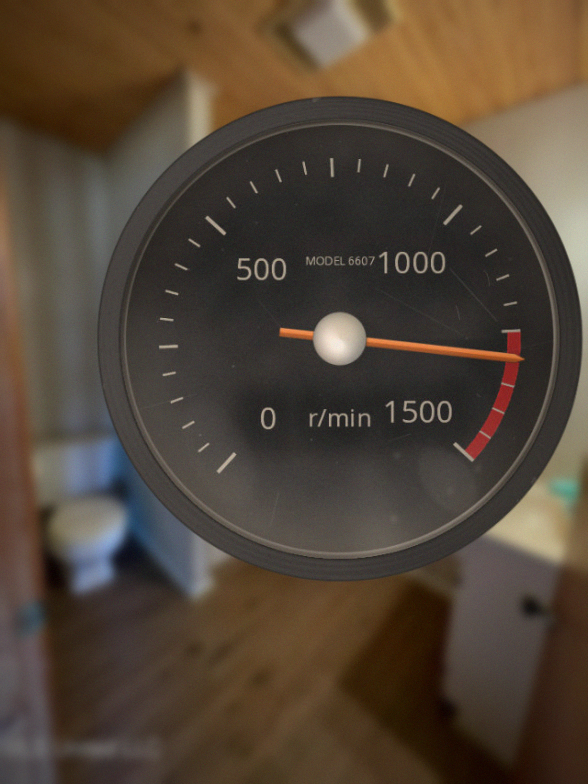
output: 1300 (rpm)
